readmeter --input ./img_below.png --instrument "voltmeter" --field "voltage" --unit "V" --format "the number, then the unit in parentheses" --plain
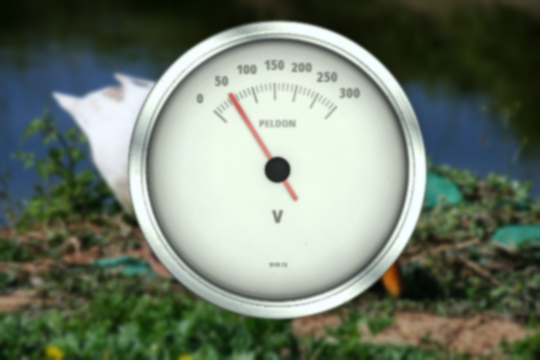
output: 50 (V)
